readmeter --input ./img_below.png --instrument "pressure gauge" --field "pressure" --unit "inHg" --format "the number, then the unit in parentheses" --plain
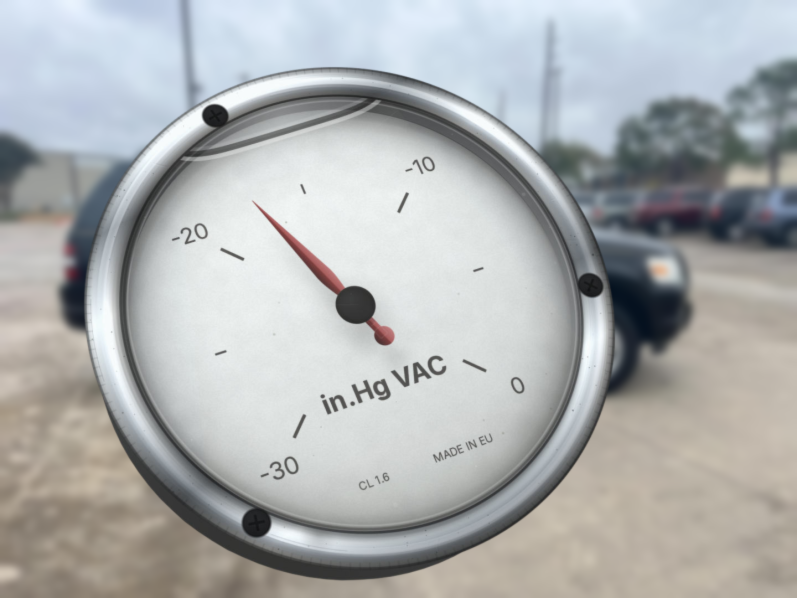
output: -17.5 (inHg)
